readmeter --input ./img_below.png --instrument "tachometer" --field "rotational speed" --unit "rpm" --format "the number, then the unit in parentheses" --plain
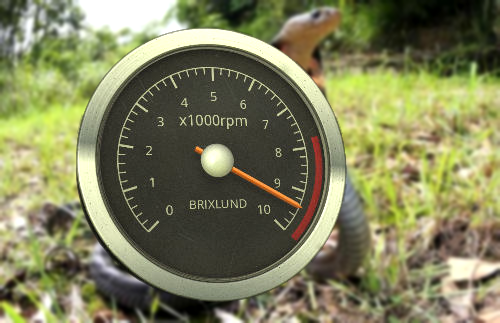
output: 9400 (rpm)
